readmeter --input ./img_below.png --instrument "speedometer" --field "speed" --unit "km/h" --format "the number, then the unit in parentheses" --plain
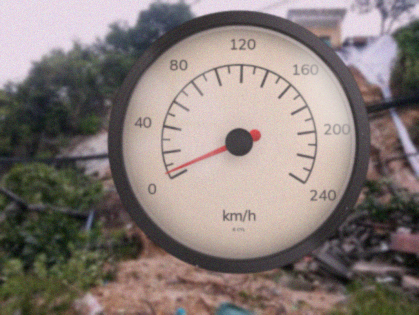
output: 5 (km/h)
